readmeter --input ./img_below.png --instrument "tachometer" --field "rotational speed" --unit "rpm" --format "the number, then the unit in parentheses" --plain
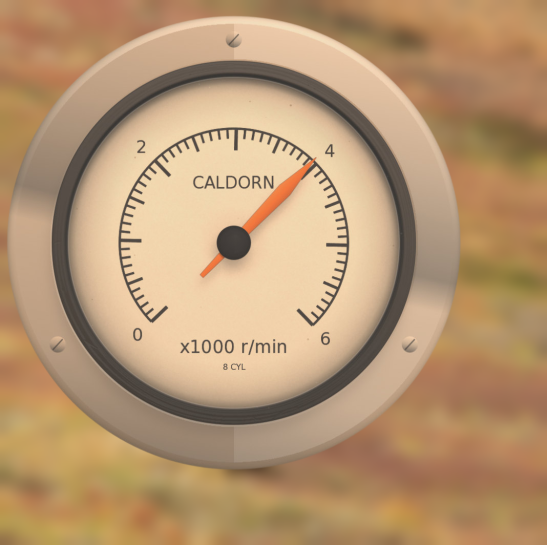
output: 3950 (rpm)
